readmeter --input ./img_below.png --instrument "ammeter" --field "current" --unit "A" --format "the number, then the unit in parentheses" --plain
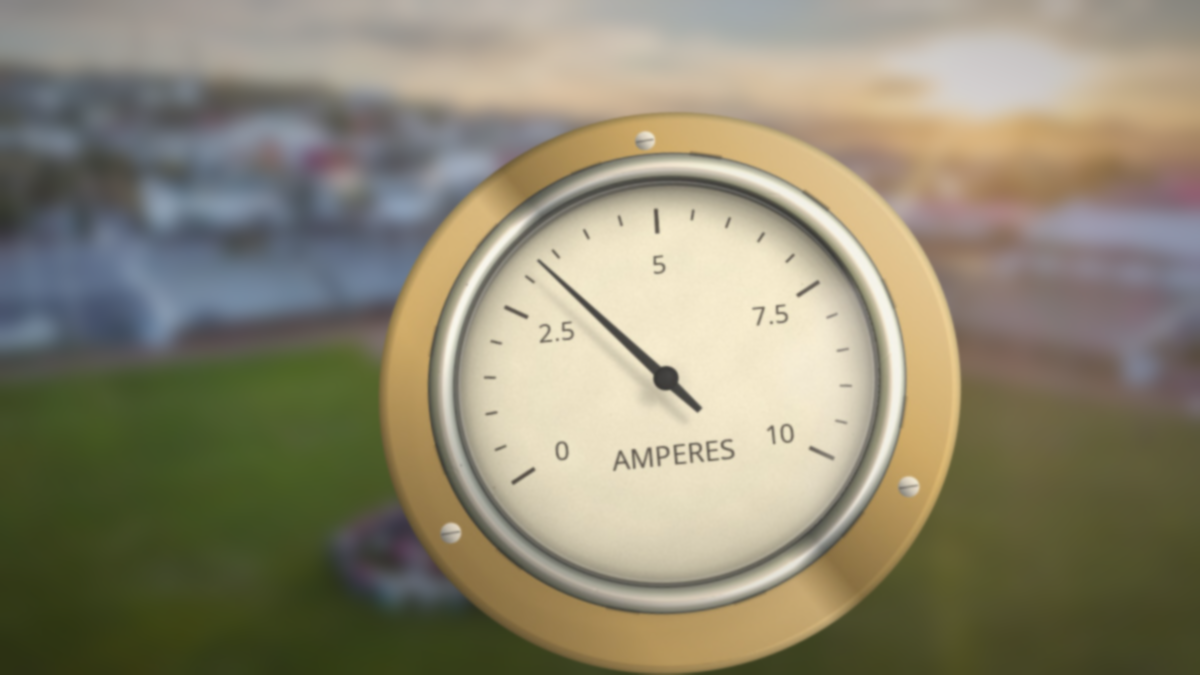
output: 3.25 (A)
